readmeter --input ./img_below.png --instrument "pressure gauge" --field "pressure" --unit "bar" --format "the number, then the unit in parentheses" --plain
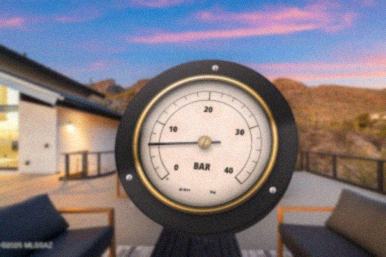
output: 6 (bar)
